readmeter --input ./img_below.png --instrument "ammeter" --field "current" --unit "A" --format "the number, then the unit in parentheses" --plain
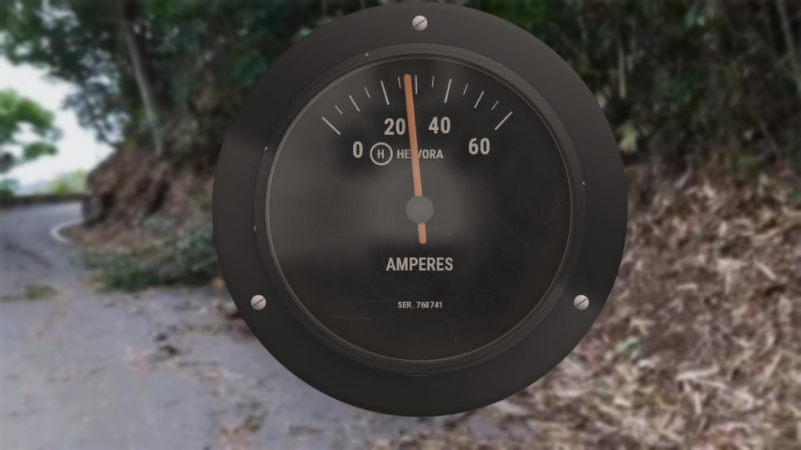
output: 27.5 (A)
